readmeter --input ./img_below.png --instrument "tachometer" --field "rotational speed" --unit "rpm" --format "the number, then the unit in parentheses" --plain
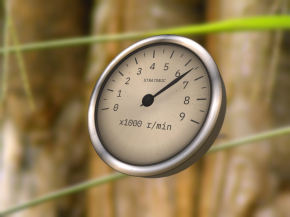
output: 6500 (rpm)
